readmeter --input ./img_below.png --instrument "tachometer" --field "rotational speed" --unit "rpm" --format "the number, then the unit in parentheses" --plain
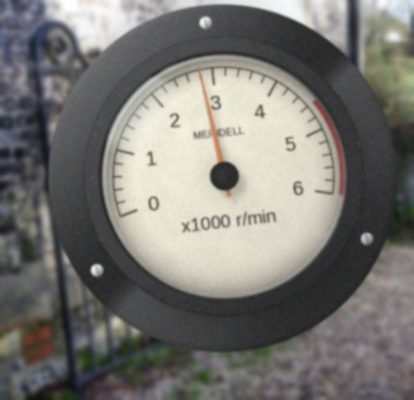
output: 2800 (rpm)
